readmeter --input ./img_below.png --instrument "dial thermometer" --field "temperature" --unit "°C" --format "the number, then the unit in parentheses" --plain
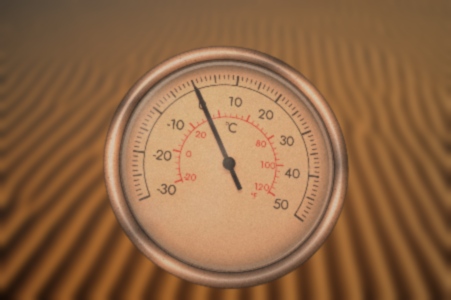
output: 0 (°C)
